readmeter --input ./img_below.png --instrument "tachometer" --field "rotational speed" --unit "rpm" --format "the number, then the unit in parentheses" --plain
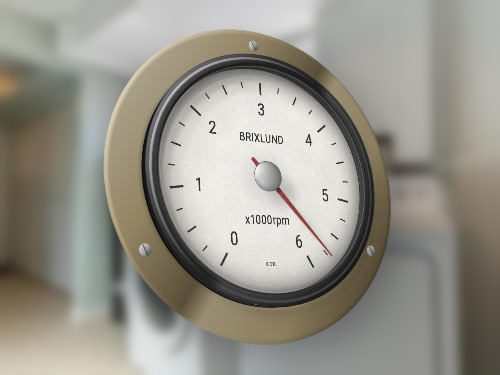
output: 5750 (rpm)
